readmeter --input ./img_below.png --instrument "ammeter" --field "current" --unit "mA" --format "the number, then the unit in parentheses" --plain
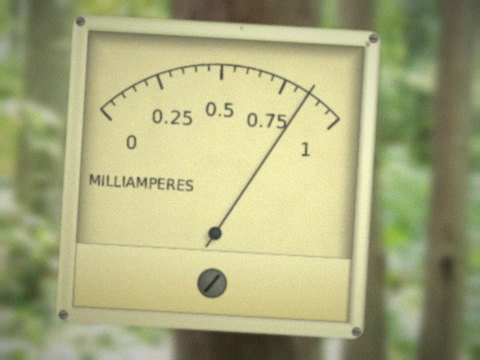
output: 0.85 (mA)
